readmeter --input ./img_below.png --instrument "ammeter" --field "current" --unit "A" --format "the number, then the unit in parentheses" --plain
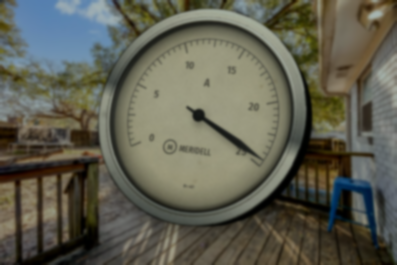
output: 24.5 (A)
